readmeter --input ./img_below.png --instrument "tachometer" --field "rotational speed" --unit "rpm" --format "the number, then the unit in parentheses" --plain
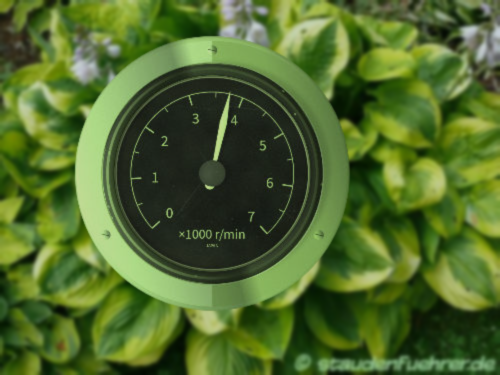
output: 3750 (rpm)
